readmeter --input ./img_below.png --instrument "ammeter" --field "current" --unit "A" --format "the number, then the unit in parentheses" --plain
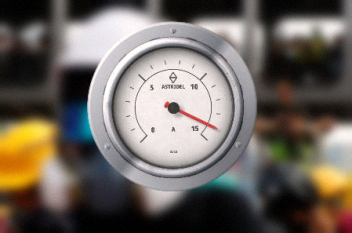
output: 14 (A)
